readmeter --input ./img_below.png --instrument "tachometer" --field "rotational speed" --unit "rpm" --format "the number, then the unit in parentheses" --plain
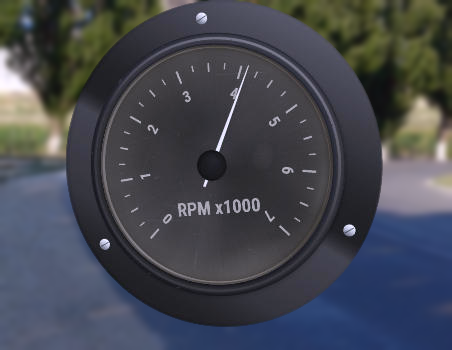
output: 4125 (rpm)
